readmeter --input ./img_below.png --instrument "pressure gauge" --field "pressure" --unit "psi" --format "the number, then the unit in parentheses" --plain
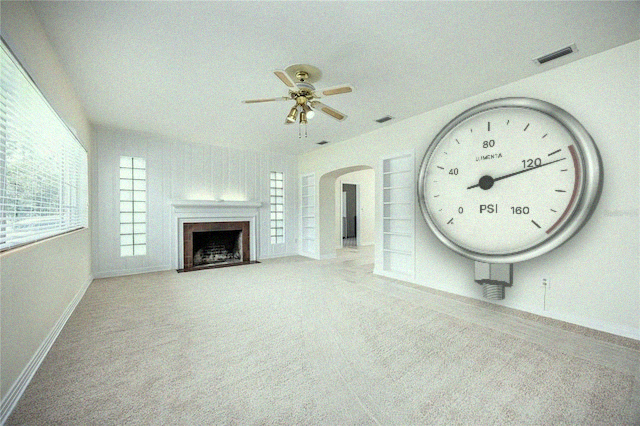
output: 125 (psi)
